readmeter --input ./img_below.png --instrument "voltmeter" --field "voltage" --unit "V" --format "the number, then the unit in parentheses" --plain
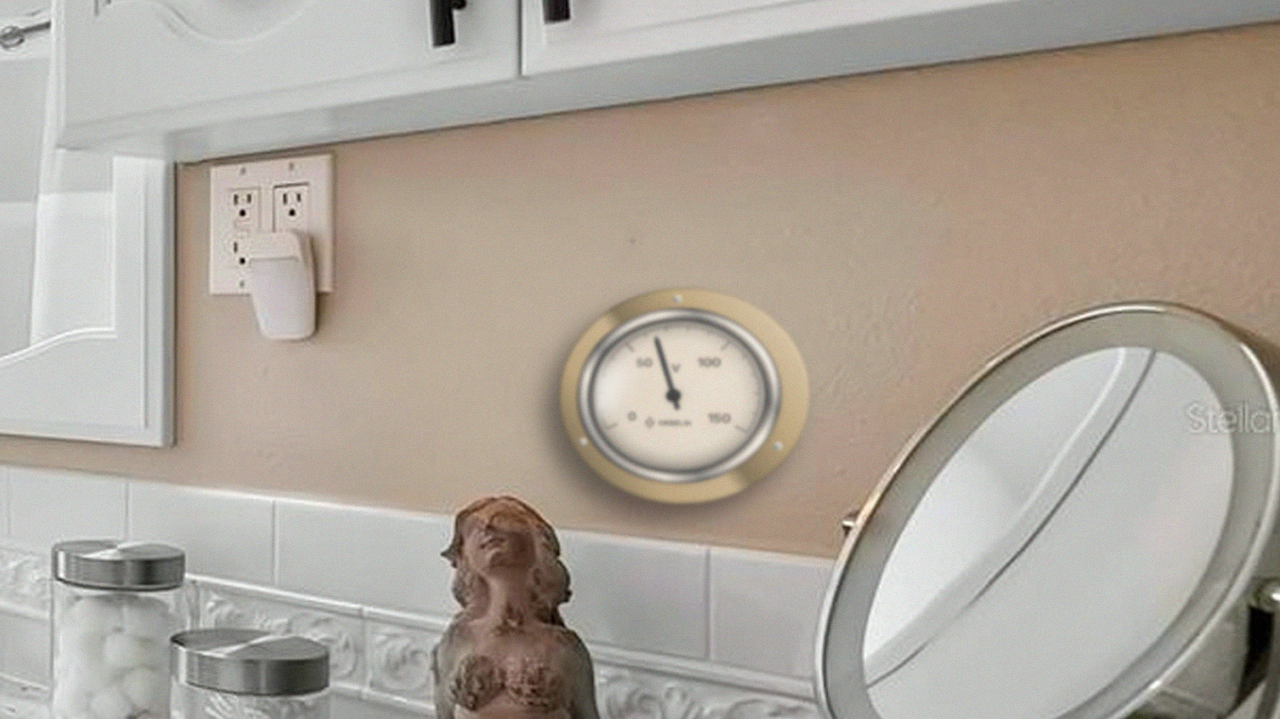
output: 65 (V)
